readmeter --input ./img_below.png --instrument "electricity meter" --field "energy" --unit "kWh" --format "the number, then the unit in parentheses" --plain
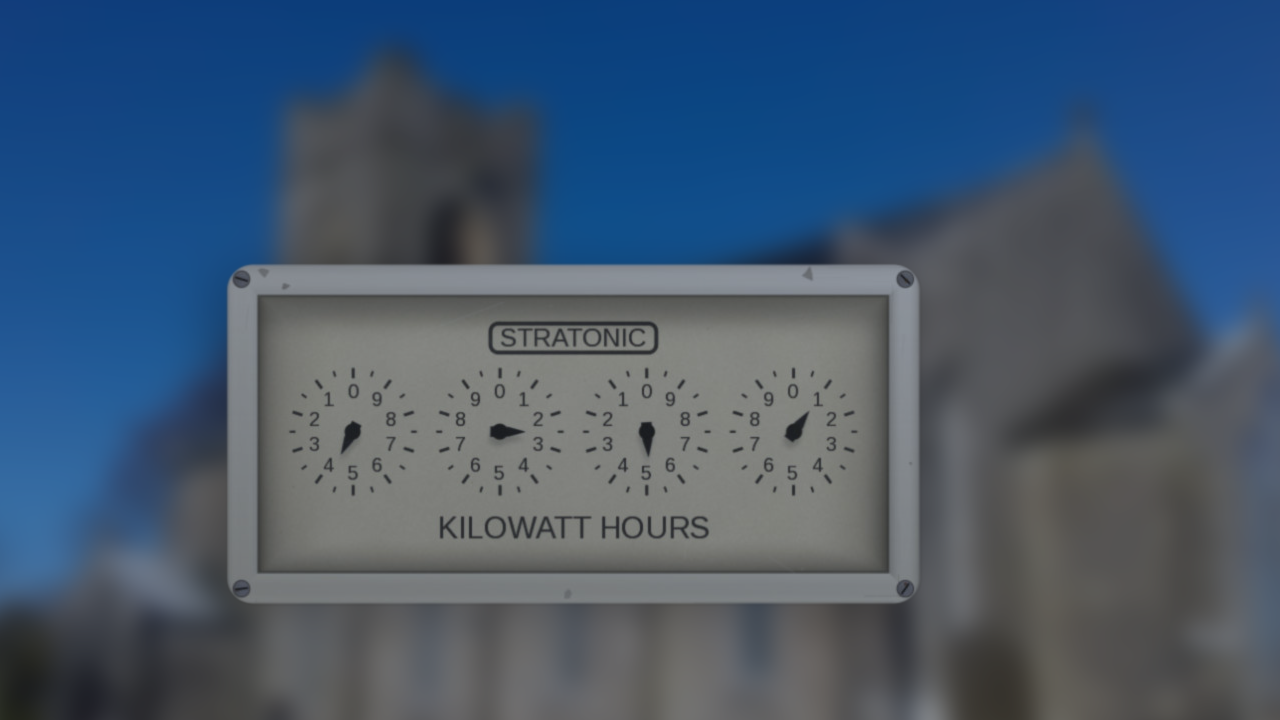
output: 4251 (kWh)
